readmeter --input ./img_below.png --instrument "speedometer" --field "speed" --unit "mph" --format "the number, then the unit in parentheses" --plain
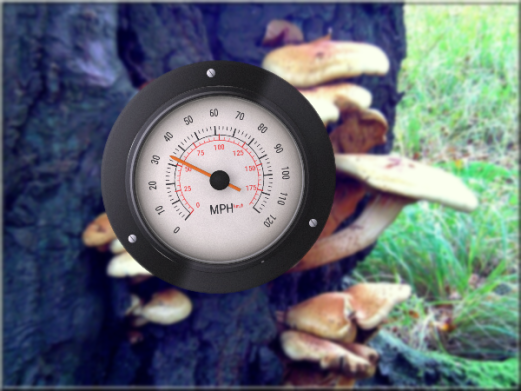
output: 34 (mph)
